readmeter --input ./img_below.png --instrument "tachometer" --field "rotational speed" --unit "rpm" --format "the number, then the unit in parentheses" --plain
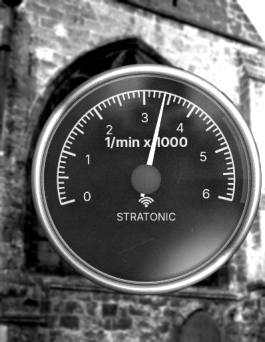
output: 3400 (rpm)
